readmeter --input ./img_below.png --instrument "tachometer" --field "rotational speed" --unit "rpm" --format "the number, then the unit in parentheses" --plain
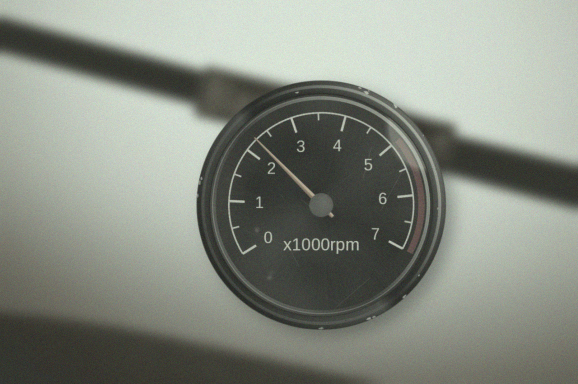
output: 2250 (rpm)
